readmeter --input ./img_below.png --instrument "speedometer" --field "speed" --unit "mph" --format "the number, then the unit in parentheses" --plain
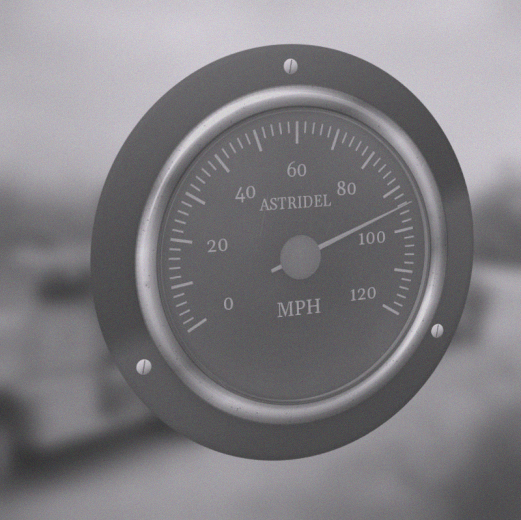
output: 94 (mph)
